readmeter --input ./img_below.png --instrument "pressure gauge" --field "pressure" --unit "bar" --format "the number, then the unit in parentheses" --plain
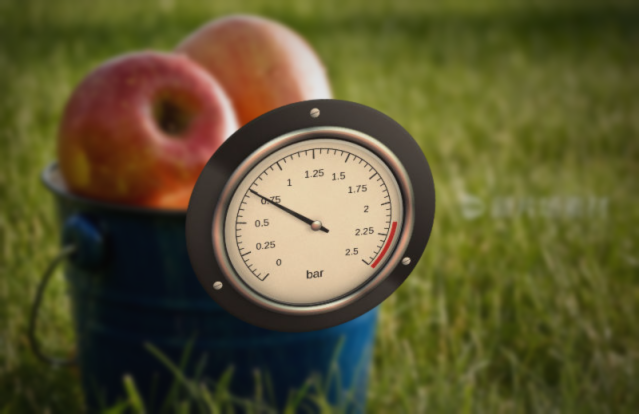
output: 0.75 (bar)
